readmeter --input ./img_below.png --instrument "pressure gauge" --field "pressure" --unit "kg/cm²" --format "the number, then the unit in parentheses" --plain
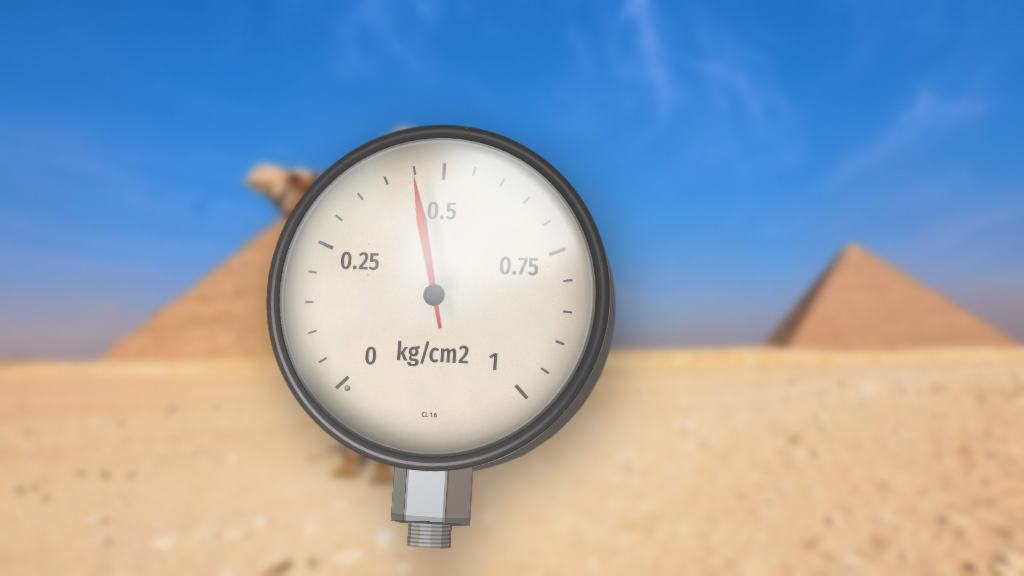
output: 0.45 (kg/cm²)
